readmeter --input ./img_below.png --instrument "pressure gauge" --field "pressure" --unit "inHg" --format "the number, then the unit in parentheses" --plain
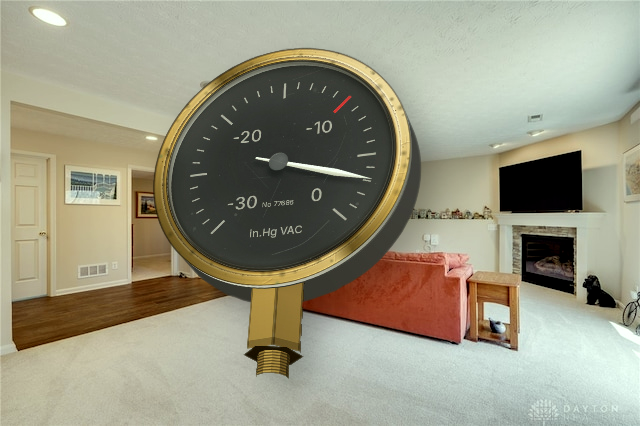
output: -3 (inHg)
